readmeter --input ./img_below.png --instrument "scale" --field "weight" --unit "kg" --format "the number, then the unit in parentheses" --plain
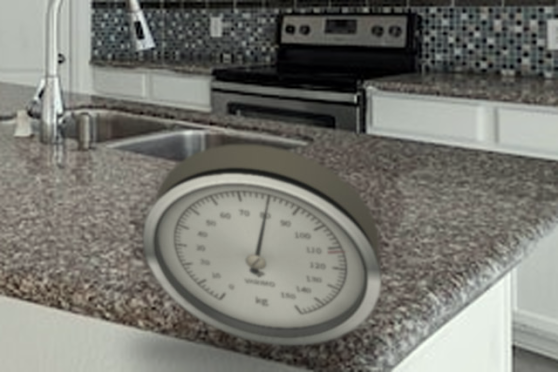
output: 80 (kg)
